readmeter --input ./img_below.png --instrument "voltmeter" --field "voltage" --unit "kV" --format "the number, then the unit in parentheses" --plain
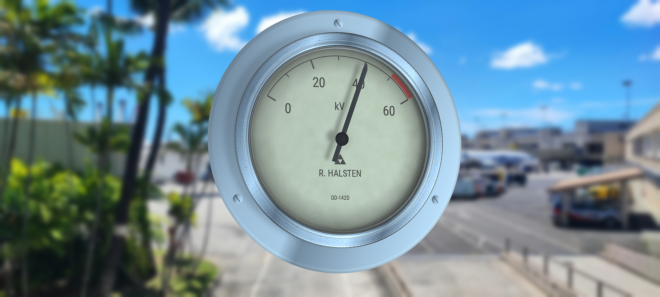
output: 40 (kV)
